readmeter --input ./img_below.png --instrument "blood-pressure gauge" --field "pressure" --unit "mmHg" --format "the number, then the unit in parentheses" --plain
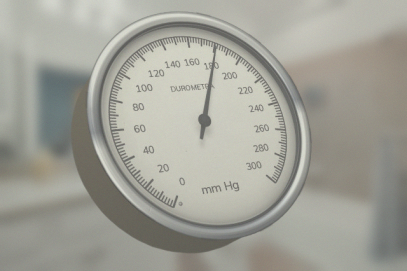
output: 180 (mmHg)
